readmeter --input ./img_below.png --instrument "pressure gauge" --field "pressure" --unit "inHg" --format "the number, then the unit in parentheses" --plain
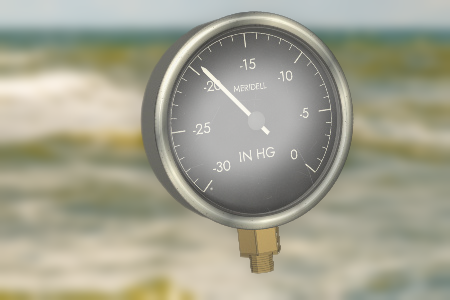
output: -19.5 (inHg)
